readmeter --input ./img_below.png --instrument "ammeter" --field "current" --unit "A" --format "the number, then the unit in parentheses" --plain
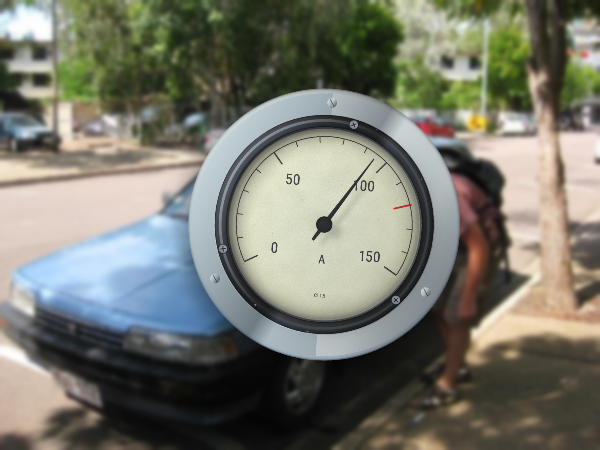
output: 95 (A)
